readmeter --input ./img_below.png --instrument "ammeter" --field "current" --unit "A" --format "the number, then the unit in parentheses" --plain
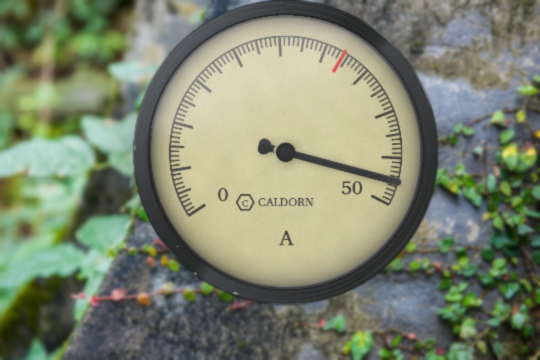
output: 47.5 (A)
